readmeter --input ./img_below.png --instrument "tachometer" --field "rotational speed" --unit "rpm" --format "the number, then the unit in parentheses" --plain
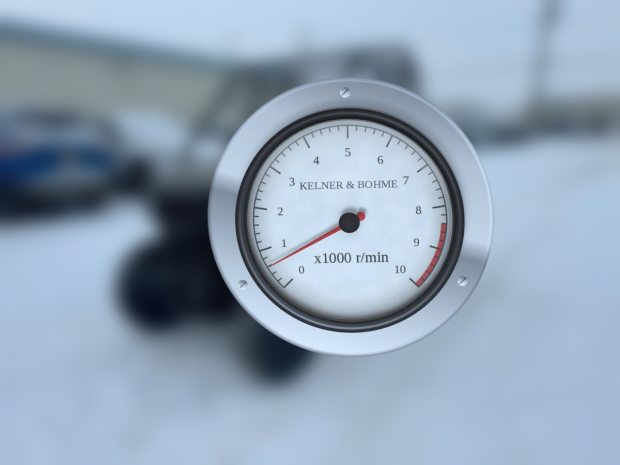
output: 600 (rpm)
